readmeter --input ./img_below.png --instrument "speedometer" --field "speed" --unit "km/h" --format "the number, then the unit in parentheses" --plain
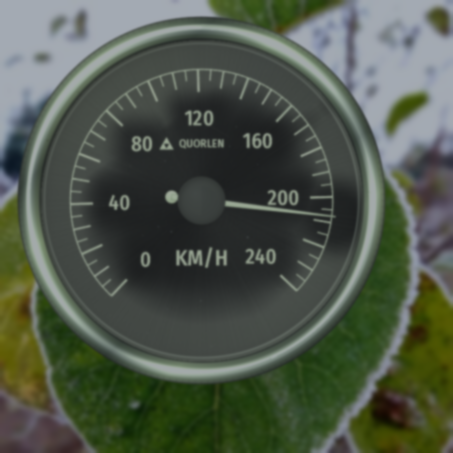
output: 207.5 (km/h)
